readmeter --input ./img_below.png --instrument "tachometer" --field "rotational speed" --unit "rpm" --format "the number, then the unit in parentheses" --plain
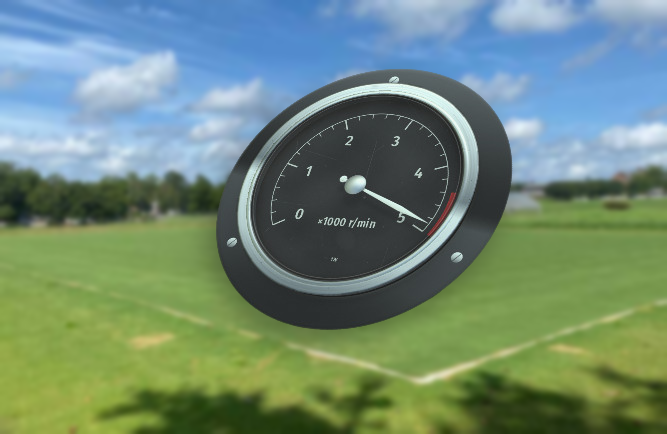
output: 4900 (rpm)
